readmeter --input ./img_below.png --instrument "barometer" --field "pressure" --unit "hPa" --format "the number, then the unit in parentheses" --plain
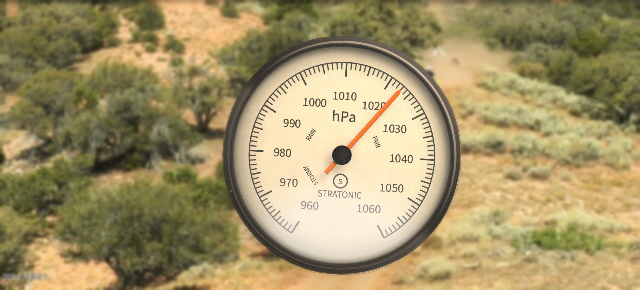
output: 1023 (hPa)
